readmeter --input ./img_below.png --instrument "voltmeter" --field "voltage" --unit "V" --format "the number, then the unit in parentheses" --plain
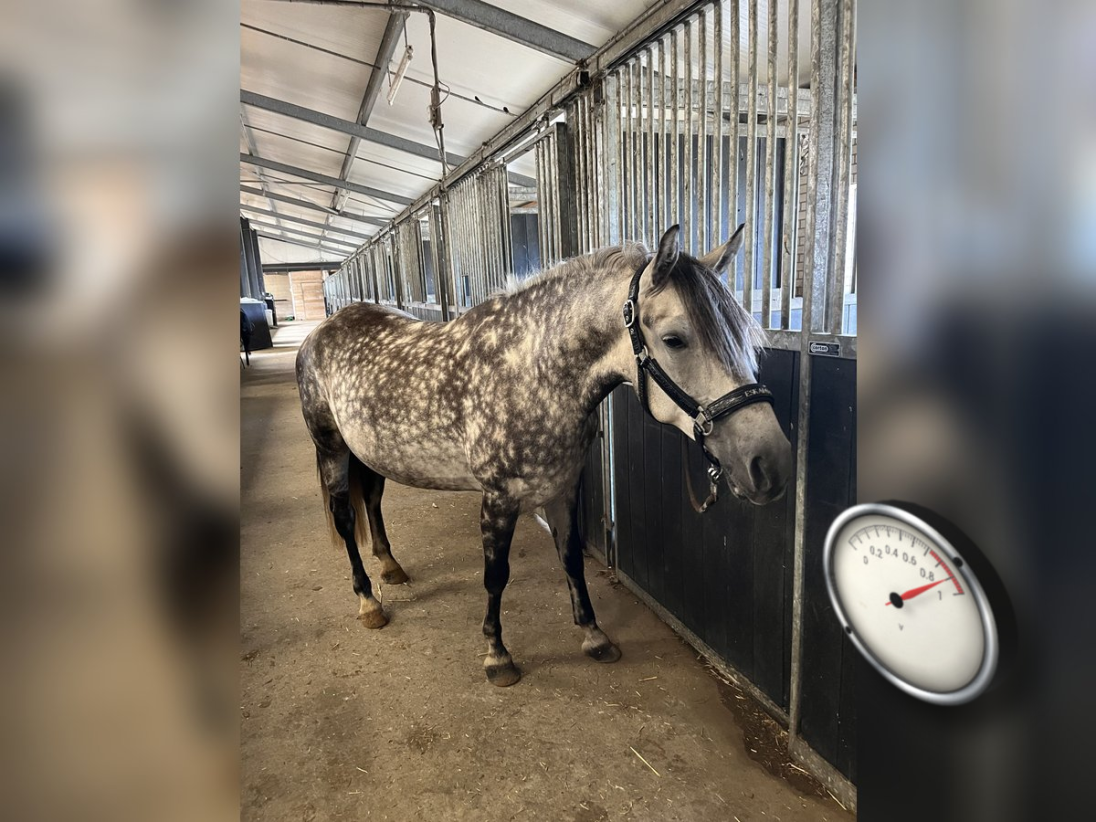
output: 0.9 (V)
